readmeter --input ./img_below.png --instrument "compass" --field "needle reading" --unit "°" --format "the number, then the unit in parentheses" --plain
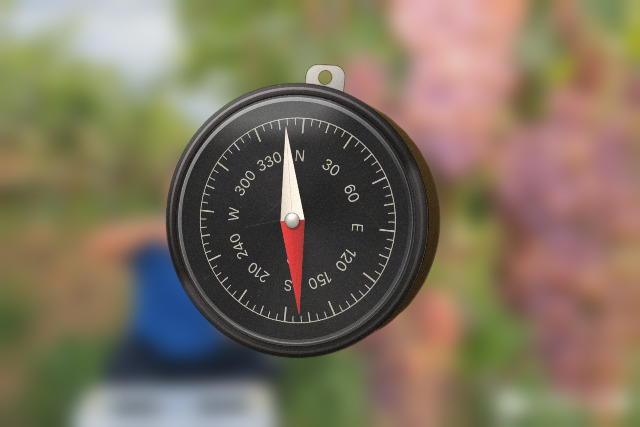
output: 170 (°)
